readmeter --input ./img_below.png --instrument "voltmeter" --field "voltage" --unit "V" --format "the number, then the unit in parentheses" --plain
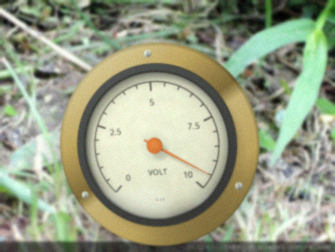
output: 9.5 (V)
